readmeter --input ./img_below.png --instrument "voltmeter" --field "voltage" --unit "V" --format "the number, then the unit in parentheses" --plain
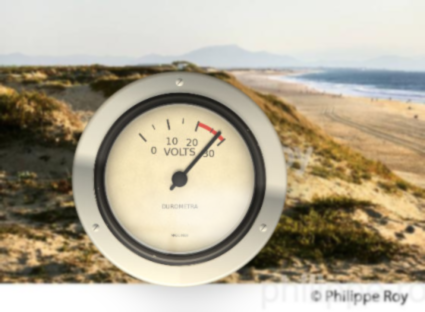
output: 27.5 (V)
